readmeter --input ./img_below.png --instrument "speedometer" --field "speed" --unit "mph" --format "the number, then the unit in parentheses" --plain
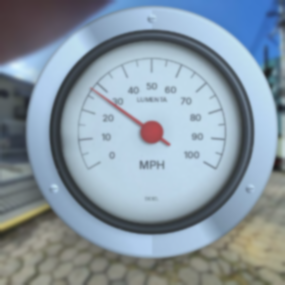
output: 27.5 (mph)
